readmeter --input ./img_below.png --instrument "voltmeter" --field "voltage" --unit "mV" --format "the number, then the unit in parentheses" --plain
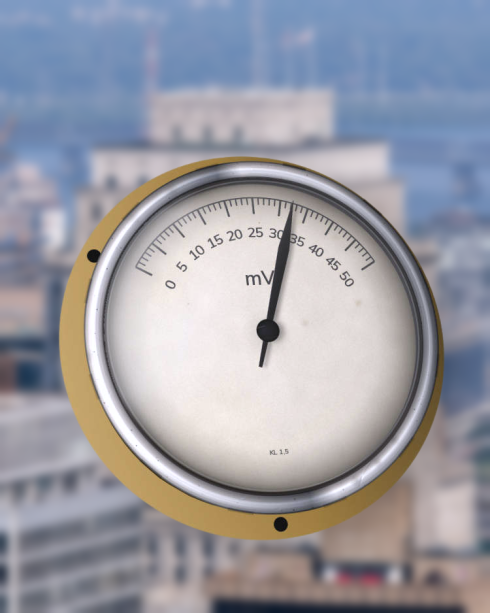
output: 32 (mV)
